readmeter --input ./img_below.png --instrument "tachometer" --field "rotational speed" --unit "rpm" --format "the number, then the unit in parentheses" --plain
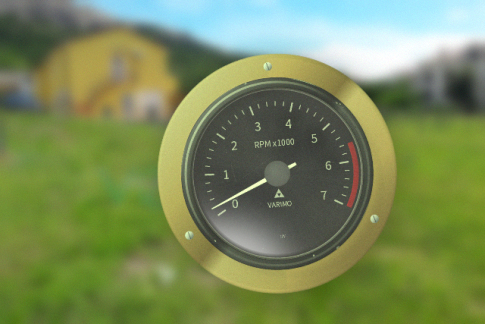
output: 200 (rpm)
